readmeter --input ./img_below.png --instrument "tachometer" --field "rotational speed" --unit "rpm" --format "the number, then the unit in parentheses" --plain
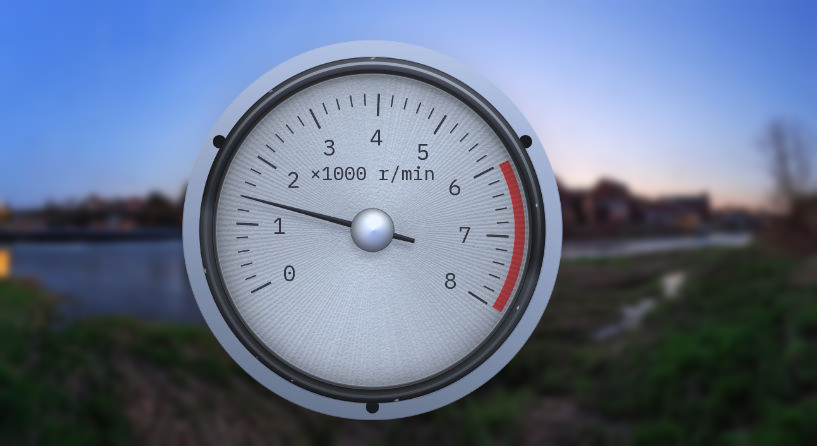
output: 1400 (rpm)
